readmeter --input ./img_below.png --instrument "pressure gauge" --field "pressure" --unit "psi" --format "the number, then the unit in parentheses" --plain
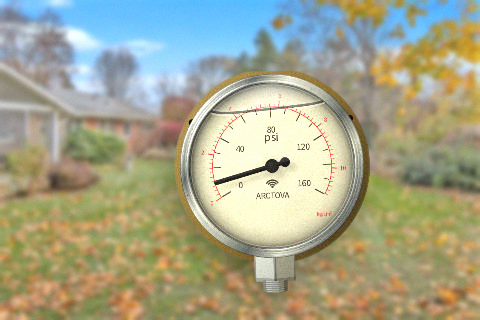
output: 10 (psi)
